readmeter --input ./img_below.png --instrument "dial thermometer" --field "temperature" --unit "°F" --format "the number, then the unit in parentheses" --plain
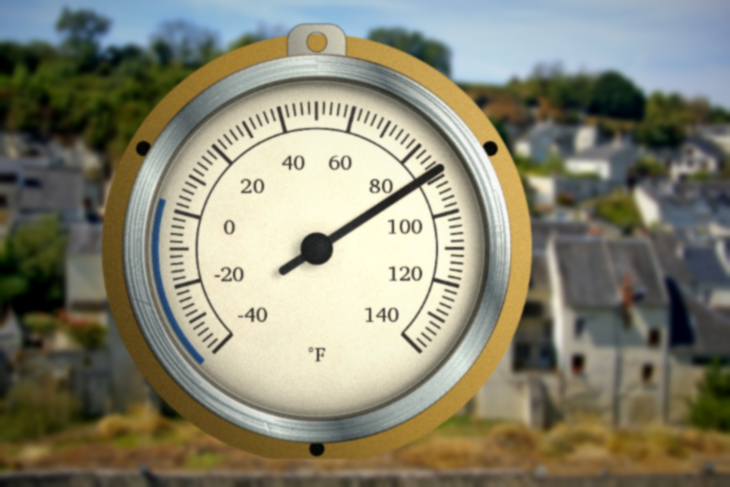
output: 88 (°F)
